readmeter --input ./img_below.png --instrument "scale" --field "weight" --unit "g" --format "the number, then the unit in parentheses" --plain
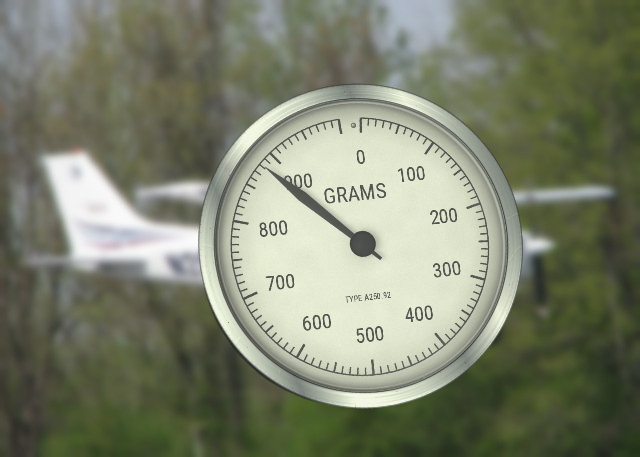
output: 880 (g)
